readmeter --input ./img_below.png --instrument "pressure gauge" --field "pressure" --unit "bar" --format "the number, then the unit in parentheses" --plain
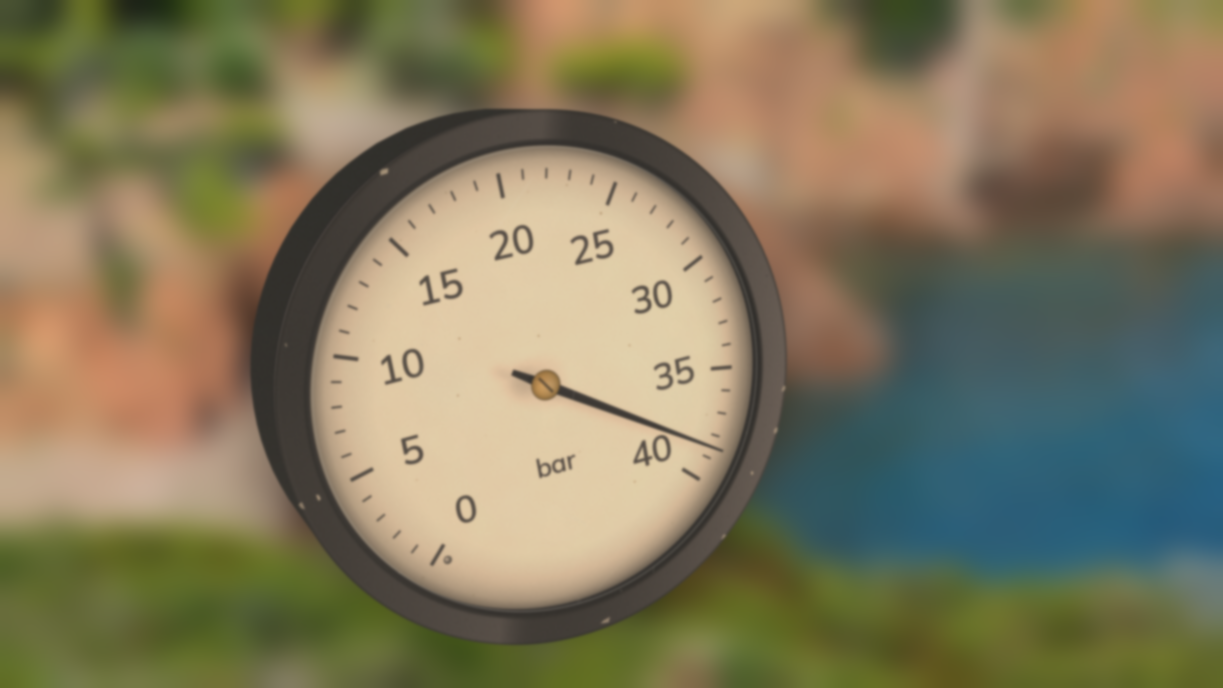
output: 38.5 (bar)
